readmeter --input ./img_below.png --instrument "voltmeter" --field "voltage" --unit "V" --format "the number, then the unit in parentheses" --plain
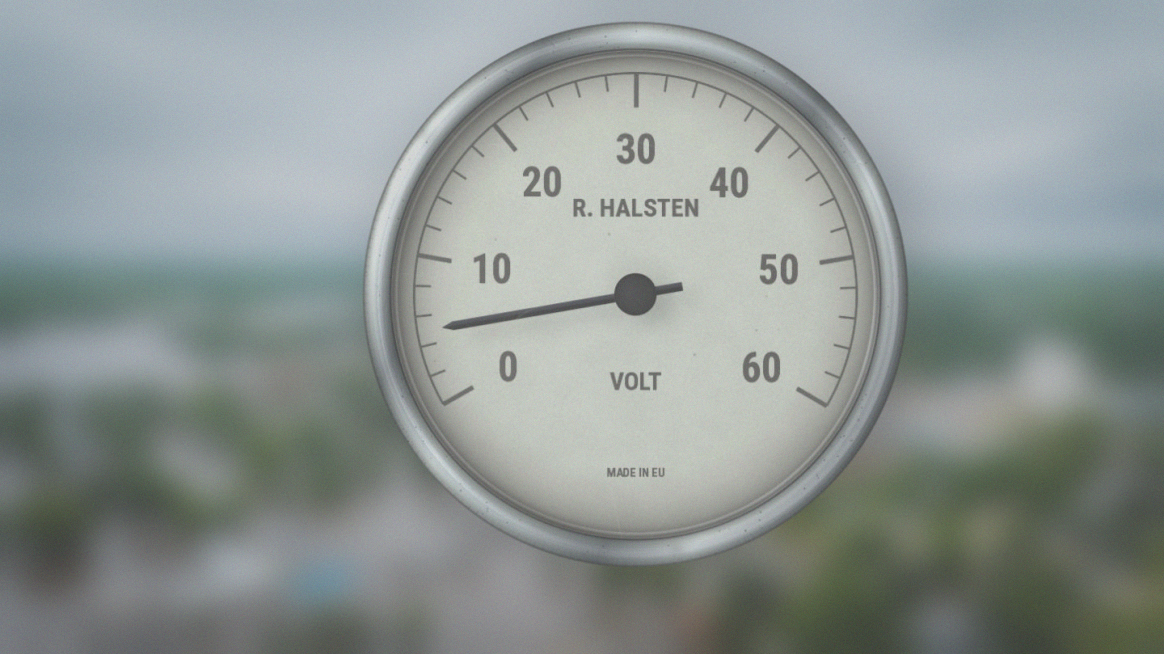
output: 5 (V)
